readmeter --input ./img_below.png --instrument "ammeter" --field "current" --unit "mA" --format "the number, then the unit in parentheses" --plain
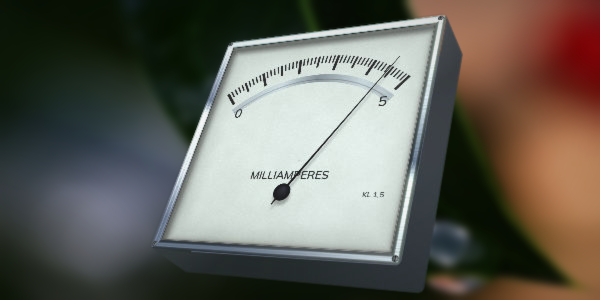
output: 4.5 (mA)
